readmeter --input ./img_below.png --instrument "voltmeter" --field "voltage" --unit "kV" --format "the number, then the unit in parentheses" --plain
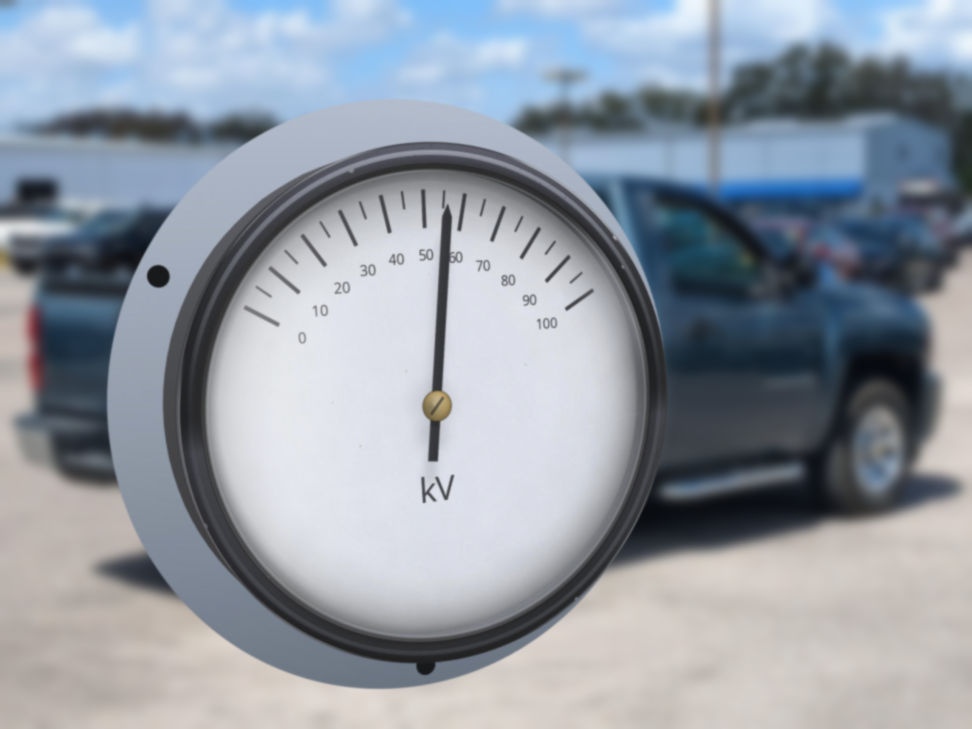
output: 55 (kV)
